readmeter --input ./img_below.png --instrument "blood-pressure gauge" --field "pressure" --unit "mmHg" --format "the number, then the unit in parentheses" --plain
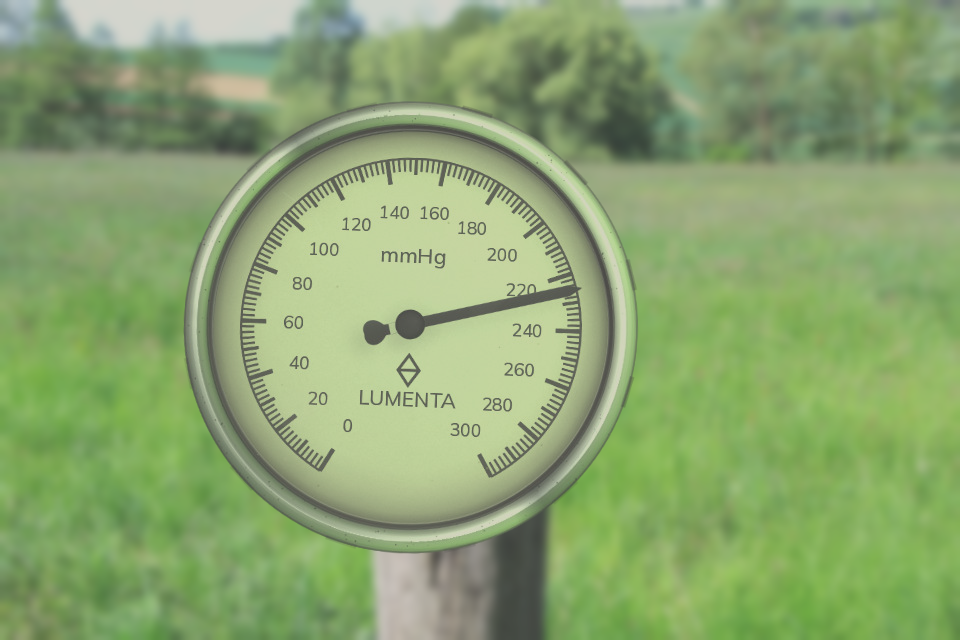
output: 226 (mmHg)
